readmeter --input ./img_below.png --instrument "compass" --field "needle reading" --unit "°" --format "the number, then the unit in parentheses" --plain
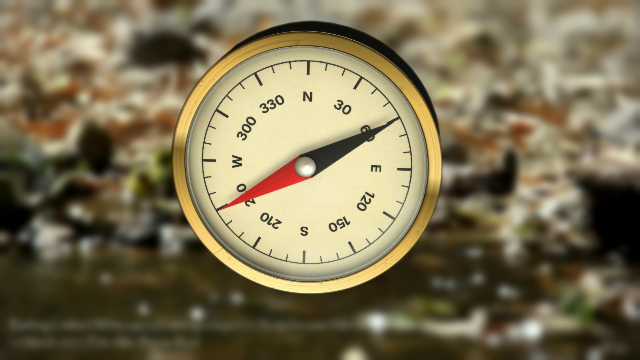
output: 240 (°)
